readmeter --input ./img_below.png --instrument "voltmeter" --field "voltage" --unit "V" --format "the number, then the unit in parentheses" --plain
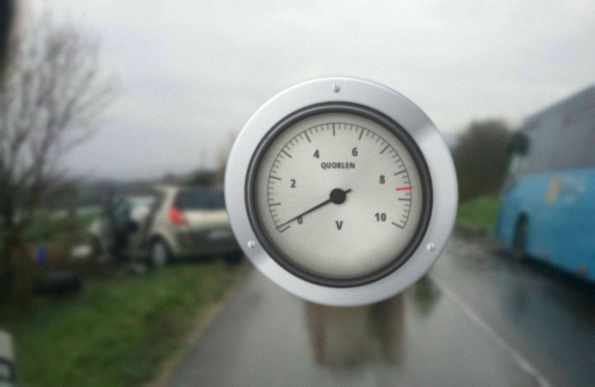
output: 0.2 (V)
